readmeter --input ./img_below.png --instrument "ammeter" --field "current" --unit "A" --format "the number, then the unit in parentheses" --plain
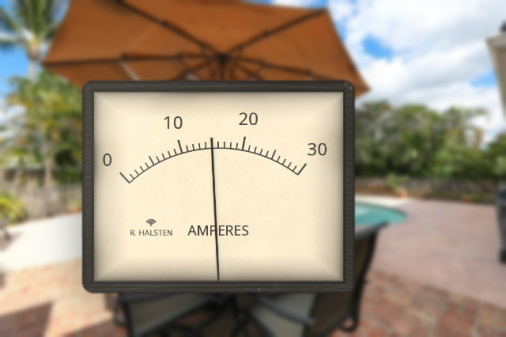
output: 15 (A)
